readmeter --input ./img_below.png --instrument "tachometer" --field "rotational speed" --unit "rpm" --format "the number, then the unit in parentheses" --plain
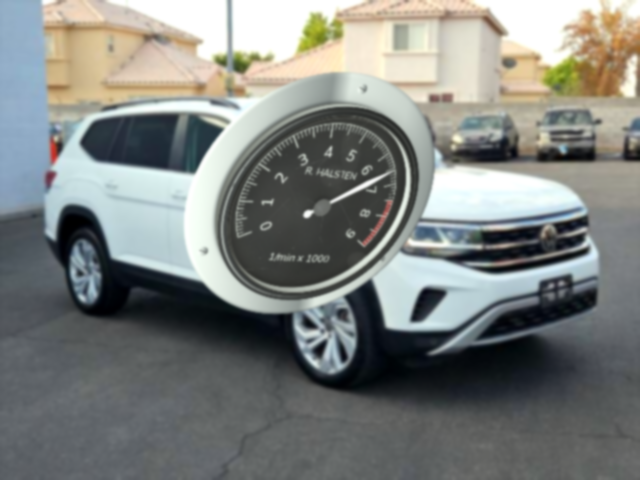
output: 6500 (rpm)
